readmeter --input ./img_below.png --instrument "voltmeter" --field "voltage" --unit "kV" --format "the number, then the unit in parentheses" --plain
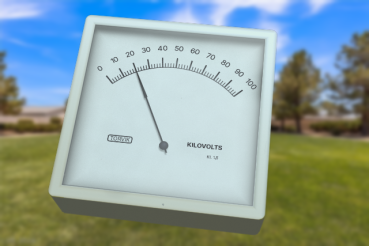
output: 20 (kV)
